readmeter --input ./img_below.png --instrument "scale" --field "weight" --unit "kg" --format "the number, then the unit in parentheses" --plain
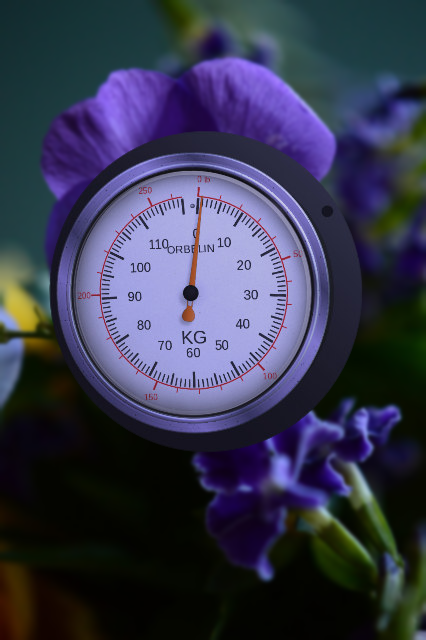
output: 1 (kg)
